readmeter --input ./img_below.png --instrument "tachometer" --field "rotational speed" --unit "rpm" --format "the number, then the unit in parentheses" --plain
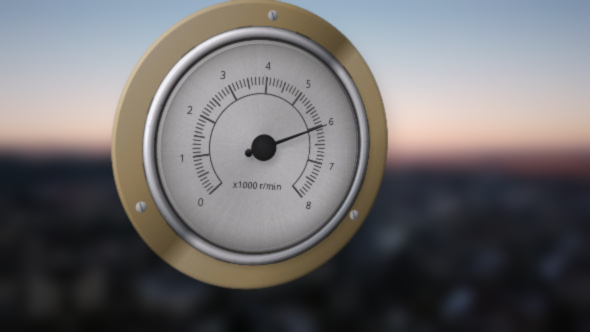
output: 6000 (rpm)
